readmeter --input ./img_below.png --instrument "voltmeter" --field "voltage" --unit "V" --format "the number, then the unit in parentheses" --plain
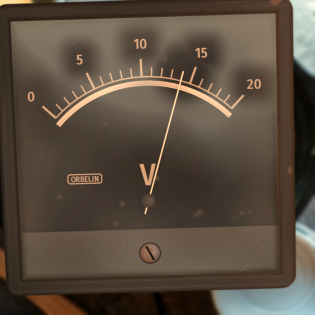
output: 14 (V)
